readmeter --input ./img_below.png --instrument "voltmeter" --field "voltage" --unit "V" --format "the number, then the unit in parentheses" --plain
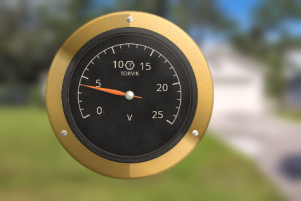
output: 4 (V)
